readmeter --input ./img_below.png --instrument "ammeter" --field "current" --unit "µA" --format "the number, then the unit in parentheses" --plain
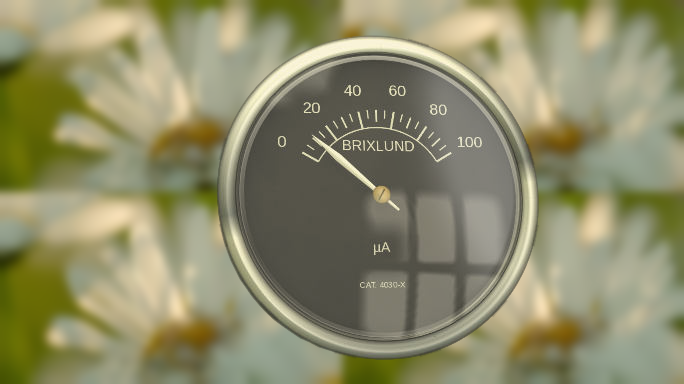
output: 10 (µA)
